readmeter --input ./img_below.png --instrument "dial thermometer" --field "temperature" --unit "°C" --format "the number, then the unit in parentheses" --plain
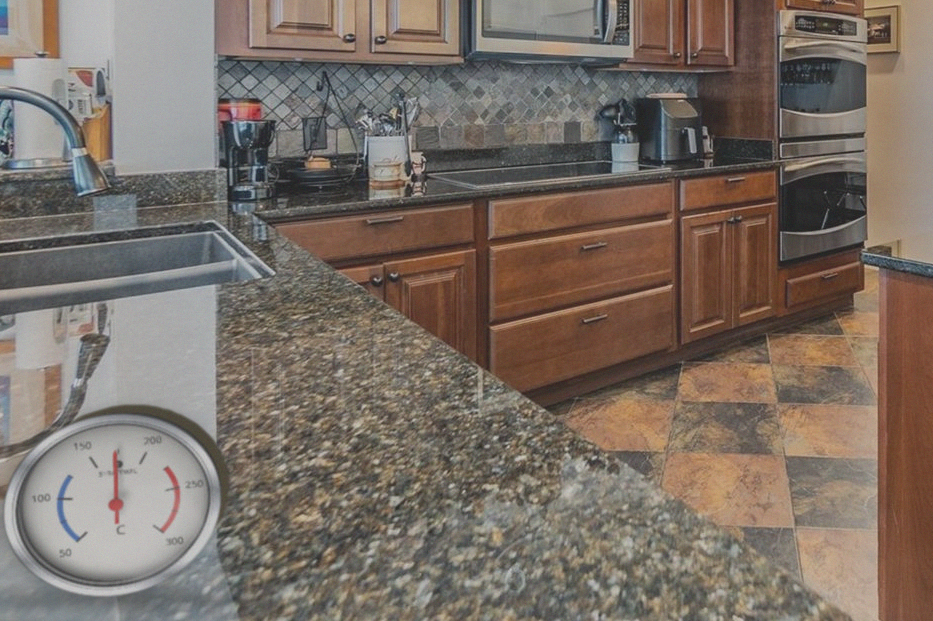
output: 175 (°C)
